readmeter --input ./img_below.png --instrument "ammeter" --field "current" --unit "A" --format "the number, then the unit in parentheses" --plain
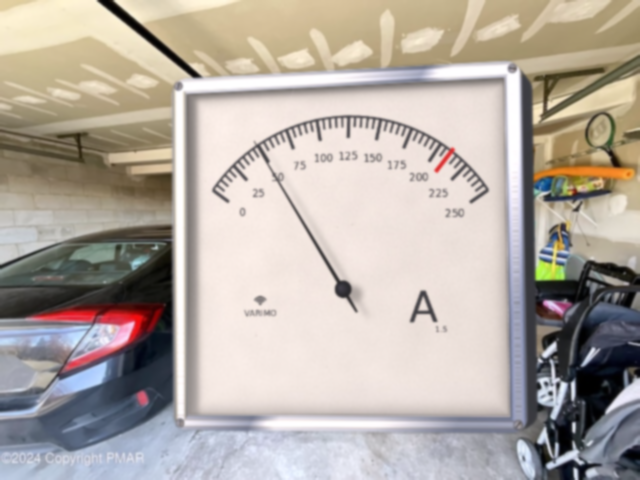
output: 50 (A)
